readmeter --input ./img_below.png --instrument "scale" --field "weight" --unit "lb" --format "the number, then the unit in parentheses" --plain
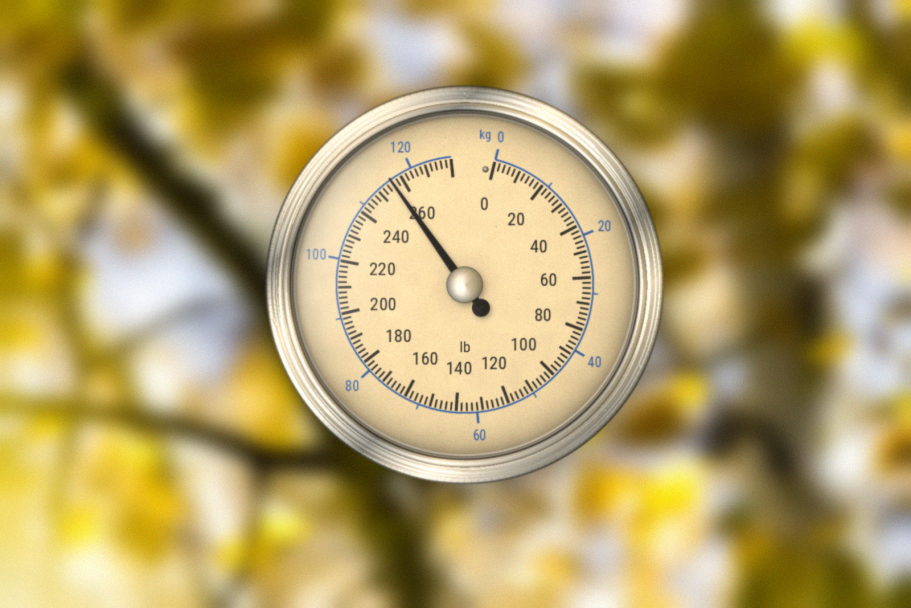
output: 256 (lb)
